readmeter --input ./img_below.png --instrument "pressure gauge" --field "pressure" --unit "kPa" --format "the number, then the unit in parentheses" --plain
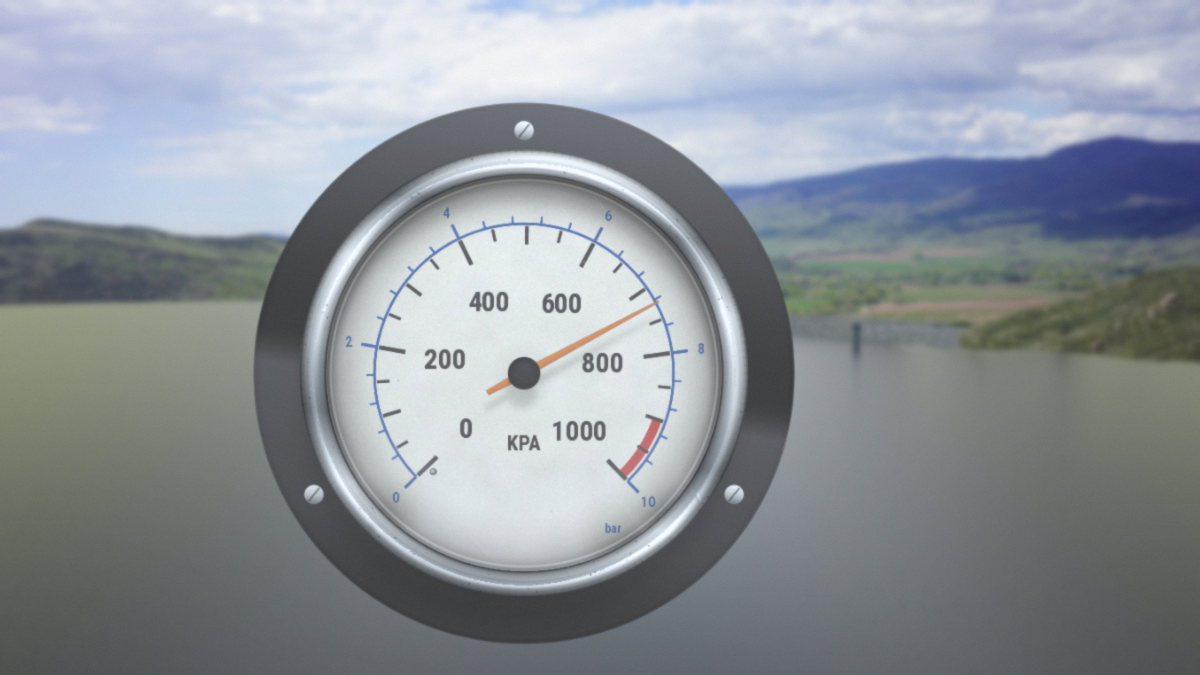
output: 725 (kPa)
